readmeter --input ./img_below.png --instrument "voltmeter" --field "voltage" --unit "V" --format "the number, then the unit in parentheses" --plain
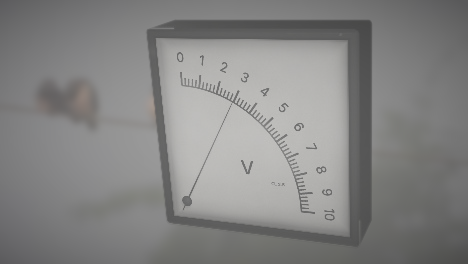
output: 3 (V)
